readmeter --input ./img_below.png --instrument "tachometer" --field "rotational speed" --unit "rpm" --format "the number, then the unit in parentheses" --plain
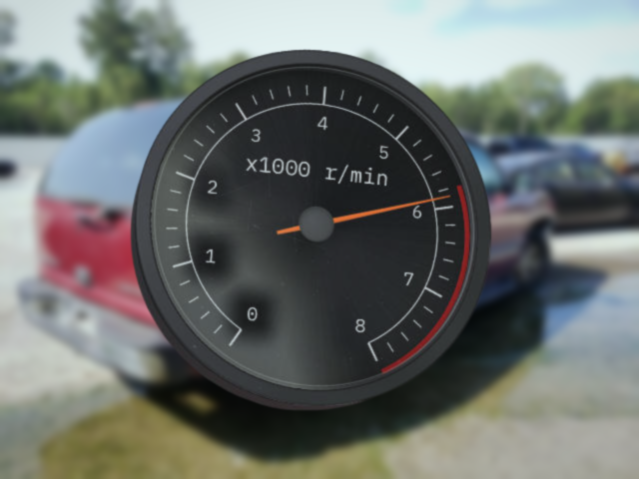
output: 5900 (rpm)
